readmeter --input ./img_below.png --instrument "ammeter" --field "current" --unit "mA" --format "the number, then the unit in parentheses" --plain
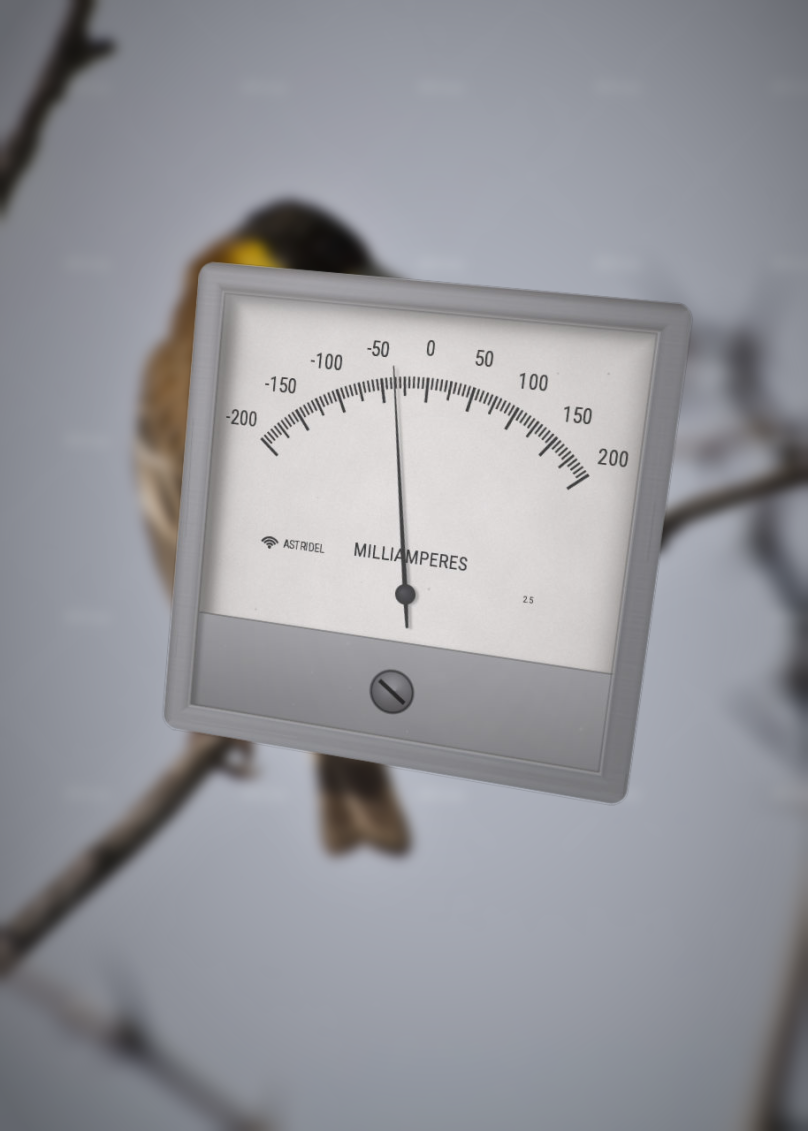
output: -35 (mA)
